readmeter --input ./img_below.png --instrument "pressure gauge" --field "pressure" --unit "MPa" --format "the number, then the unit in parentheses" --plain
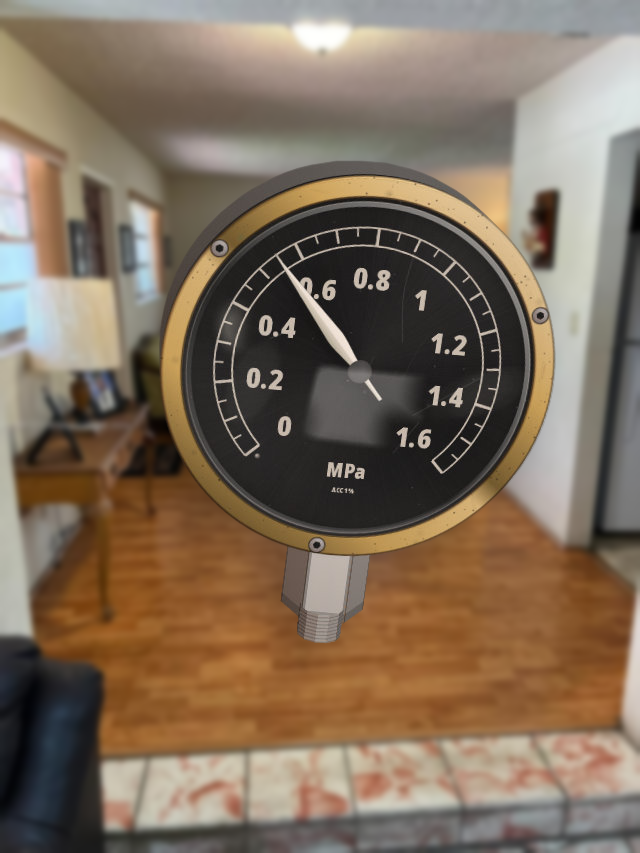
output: 0.55 (MPa)
